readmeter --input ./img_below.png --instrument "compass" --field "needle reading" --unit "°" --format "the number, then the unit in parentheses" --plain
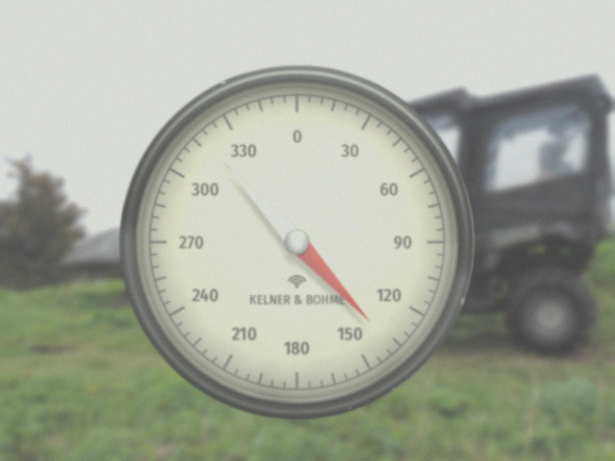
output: 137.5 (°)
